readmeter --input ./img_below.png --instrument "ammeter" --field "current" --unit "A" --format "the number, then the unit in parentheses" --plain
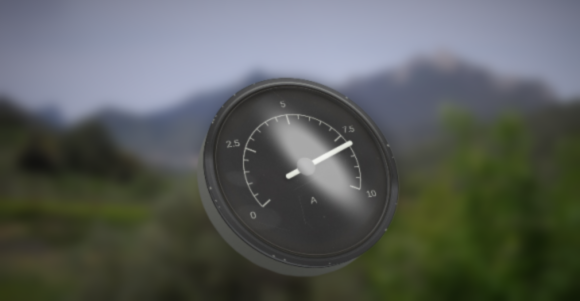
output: 8 (A)
